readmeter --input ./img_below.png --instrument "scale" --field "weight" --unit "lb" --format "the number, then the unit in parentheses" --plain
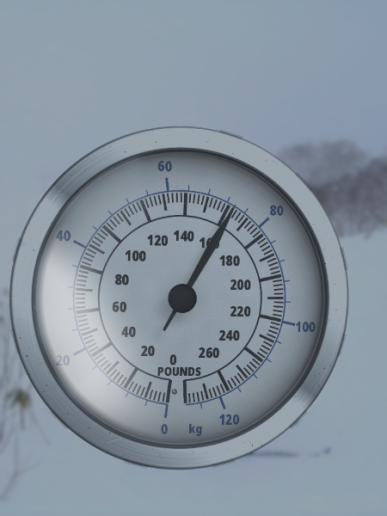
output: 162 (lb)
